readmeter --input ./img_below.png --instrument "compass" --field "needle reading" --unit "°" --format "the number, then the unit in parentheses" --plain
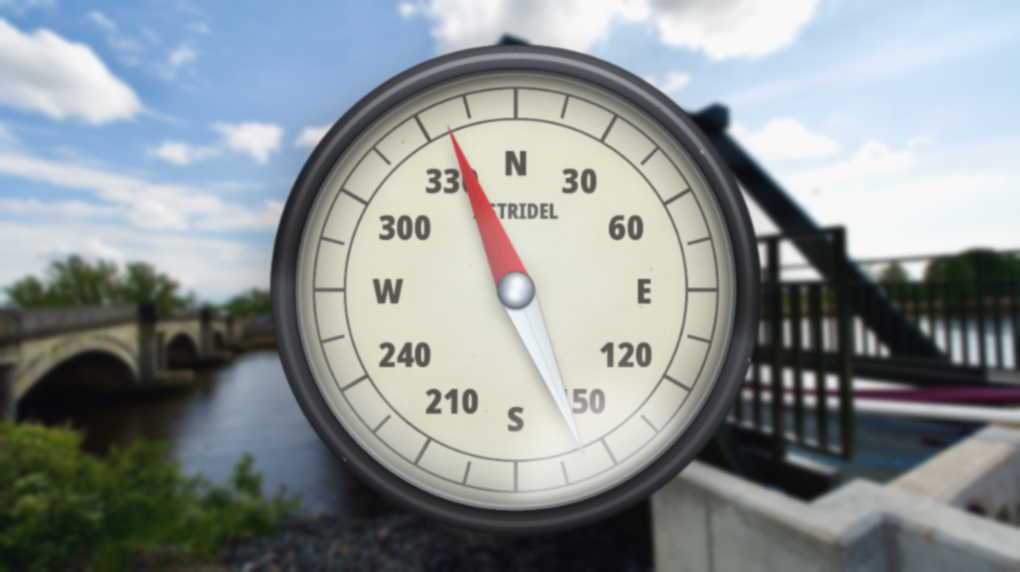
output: 337.5 (°)
